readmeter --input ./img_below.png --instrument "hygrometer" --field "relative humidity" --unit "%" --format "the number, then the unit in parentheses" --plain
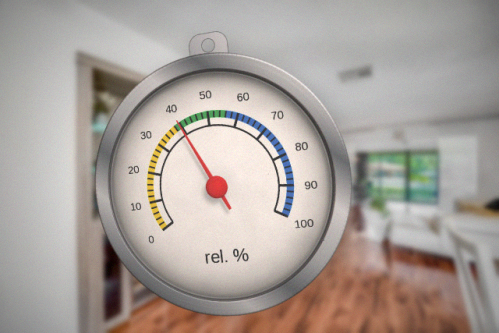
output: 40 (%)
